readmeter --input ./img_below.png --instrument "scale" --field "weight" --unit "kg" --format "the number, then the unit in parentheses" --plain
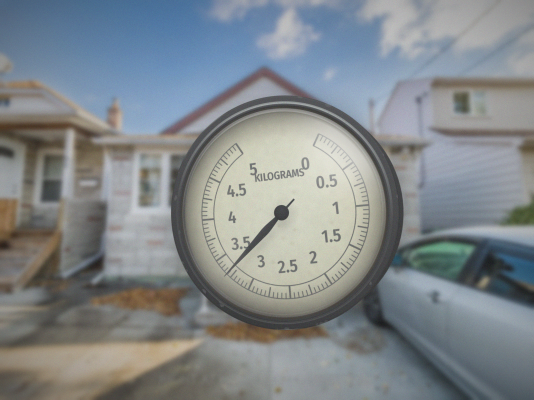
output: 3.3 (kg)
